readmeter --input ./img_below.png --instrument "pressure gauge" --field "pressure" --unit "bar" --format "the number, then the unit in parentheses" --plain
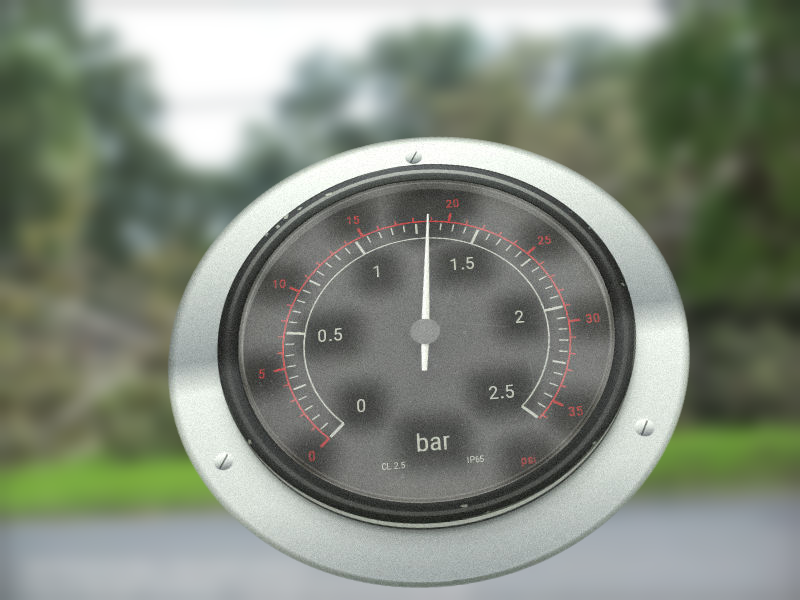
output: 1.3 (bar)
